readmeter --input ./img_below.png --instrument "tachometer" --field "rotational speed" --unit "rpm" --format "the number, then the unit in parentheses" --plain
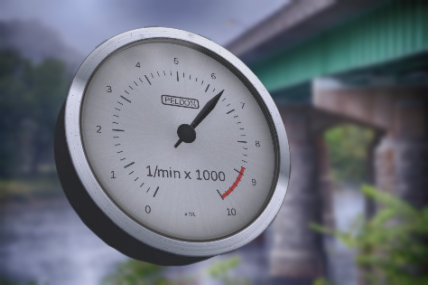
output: 6400 (rpm)
